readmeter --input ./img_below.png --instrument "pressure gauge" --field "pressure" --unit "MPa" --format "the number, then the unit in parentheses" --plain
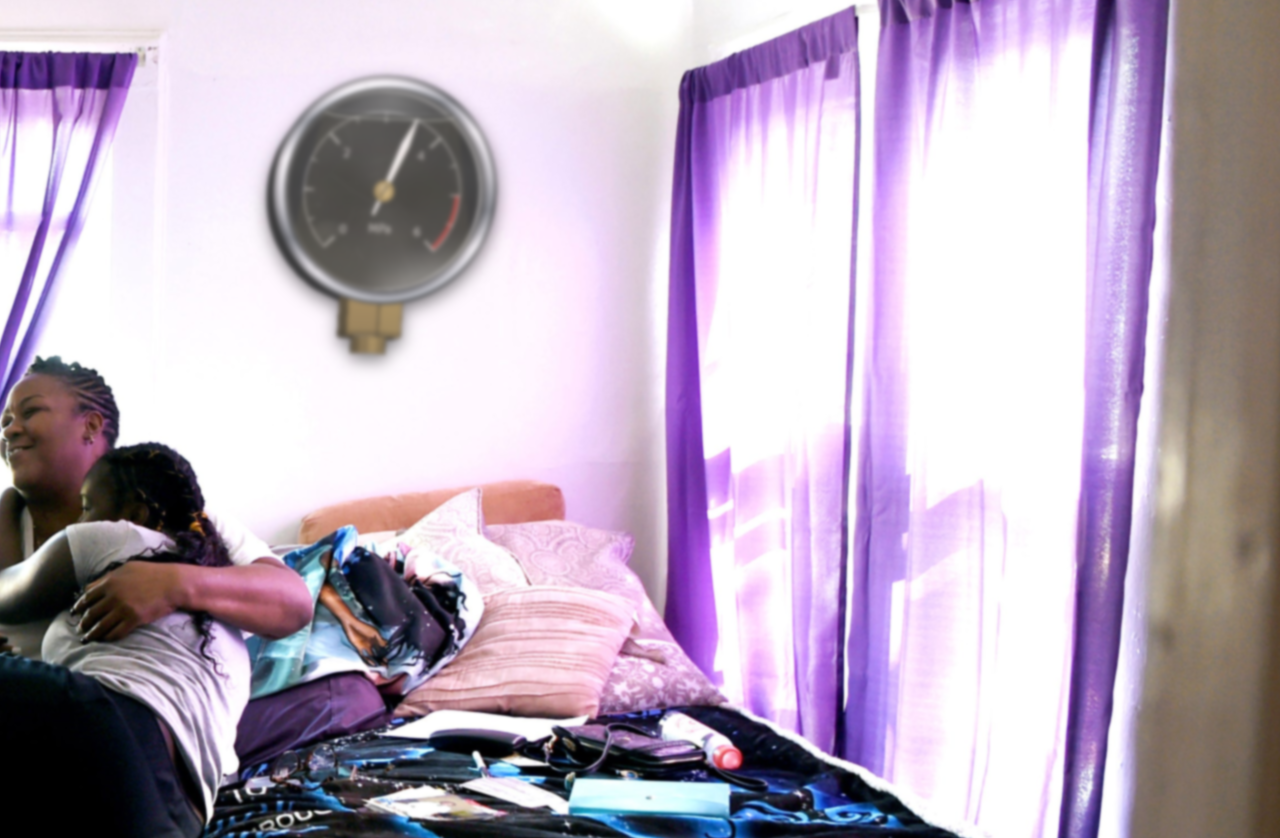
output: 3.5 (MPa)
